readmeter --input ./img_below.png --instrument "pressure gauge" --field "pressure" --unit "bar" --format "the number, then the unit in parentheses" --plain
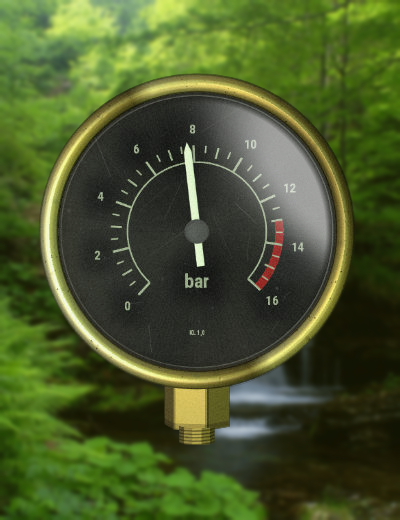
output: 7.75 (bar)
